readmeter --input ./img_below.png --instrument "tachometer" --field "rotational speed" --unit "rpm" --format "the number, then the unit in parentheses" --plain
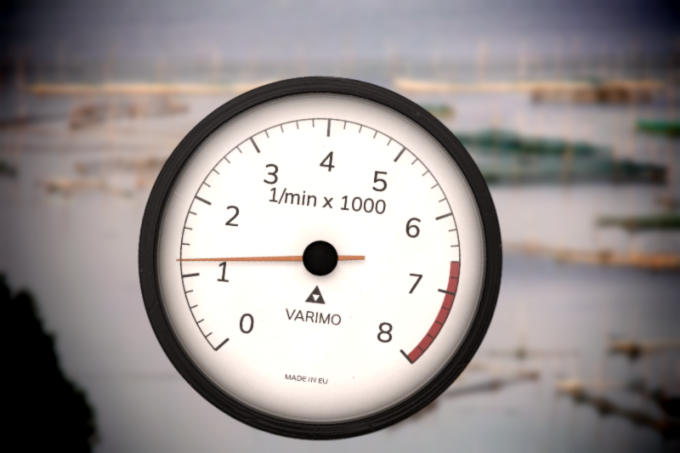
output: 1200 (rpm)
